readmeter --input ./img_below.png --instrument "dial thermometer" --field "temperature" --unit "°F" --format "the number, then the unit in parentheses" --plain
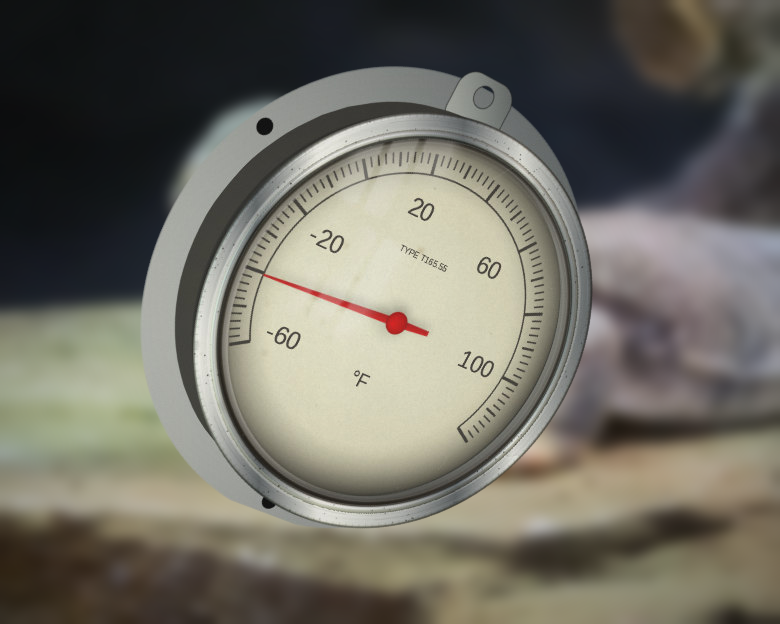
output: -40 (°F)
